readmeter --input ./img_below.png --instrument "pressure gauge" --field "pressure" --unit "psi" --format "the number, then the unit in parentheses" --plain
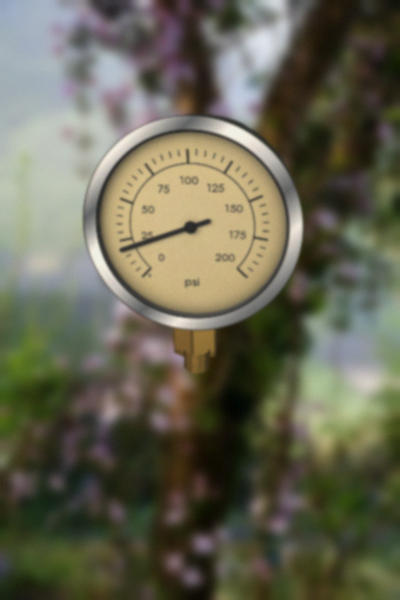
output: 20 (psi)
